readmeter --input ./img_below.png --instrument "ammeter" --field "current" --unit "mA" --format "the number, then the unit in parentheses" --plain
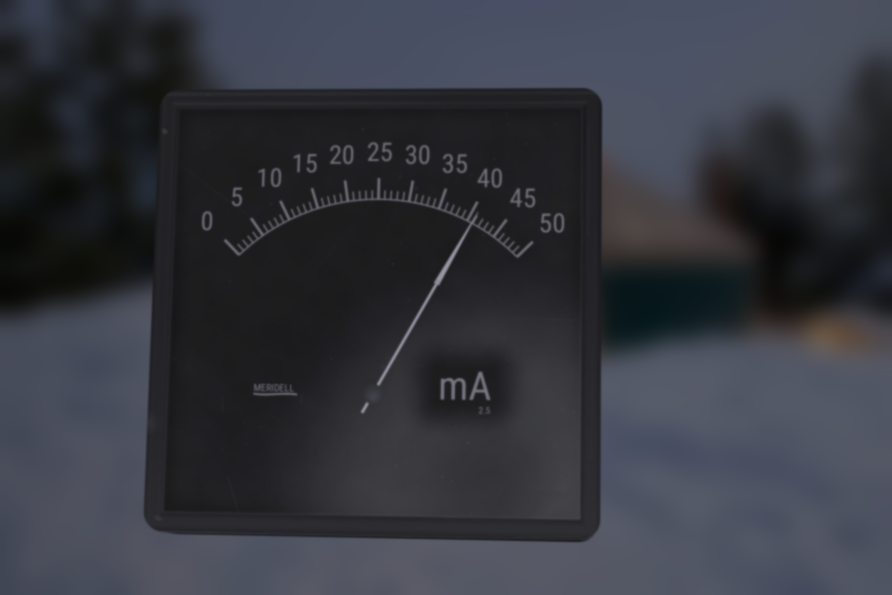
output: 41 (mA)
